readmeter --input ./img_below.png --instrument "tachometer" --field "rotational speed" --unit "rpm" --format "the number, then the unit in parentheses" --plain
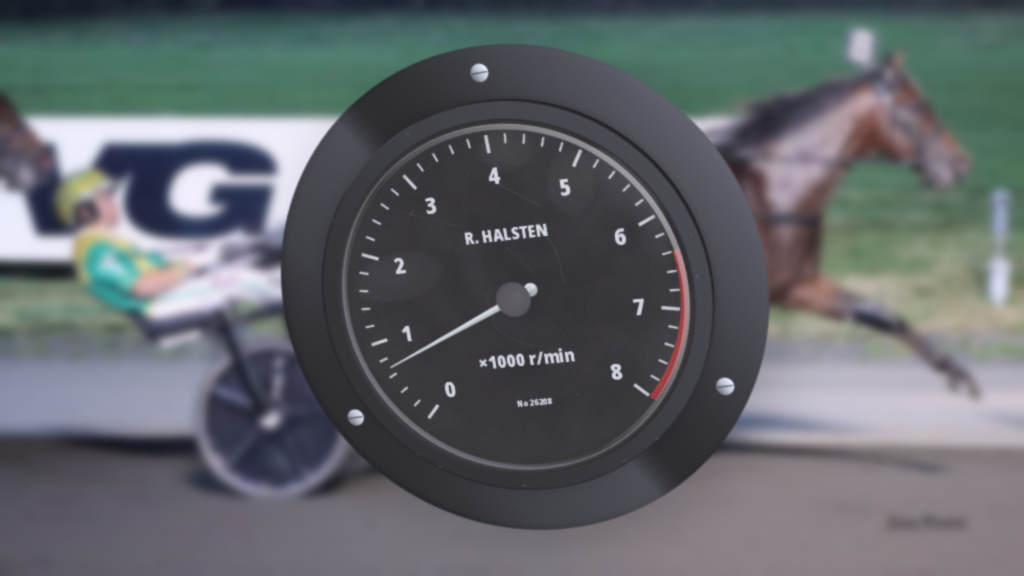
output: 700 (rpm)
